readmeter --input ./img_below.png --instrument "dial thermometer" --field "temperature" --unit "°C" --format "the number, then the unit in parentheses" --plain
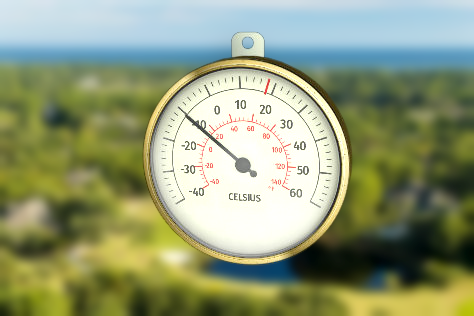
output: -10 (°C)
